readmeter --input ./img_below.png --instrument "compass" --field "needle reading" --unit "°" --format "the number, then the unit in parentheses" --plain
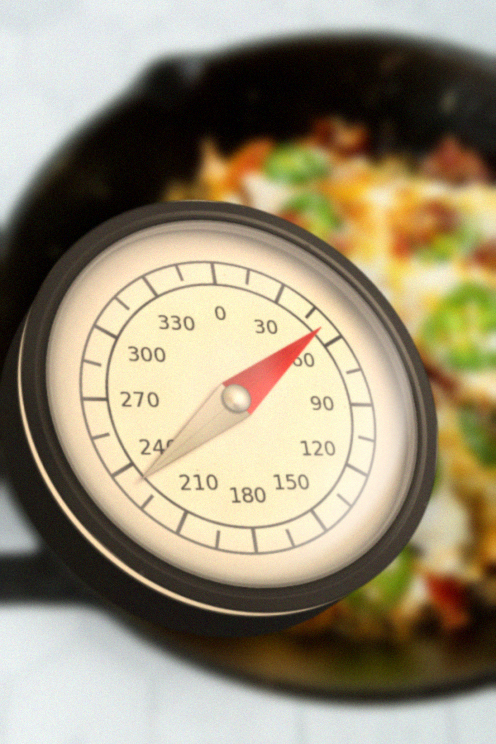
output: 52.5 (°)
